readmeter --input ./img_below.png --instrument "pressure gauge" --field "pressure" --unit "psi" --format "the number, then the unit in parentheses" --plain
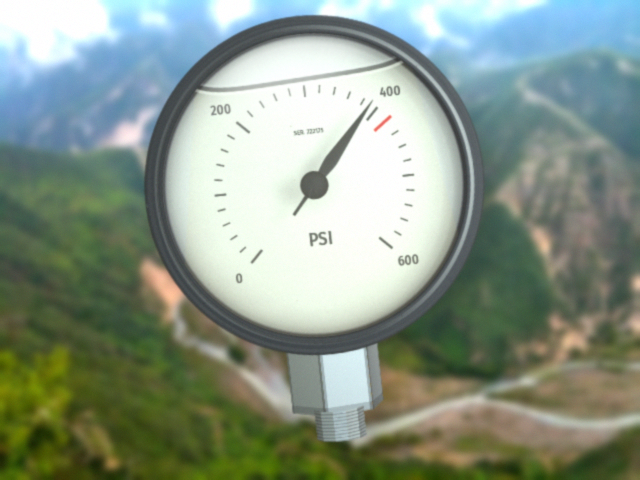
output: 390 (psi)
